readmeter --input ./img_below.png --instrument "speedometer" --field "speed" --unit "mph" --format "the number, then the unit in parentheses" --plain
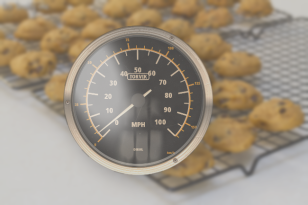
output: 2.5 (mph)
